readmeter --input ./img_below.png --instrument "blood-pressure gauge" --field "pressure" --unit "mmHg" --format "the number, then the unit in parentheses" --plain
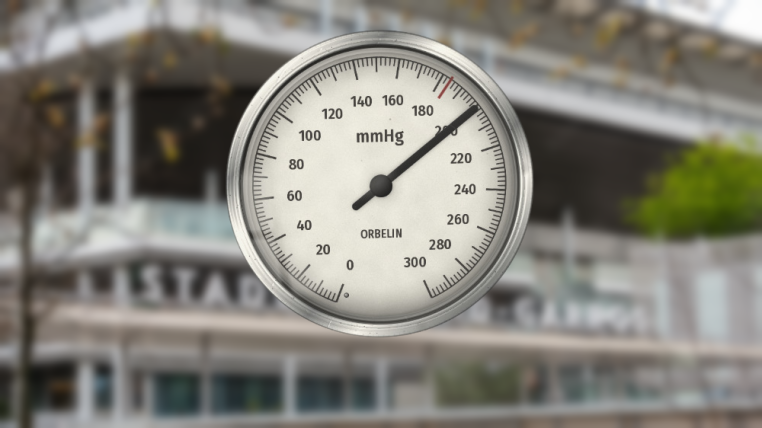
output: 200 (mmHg)
